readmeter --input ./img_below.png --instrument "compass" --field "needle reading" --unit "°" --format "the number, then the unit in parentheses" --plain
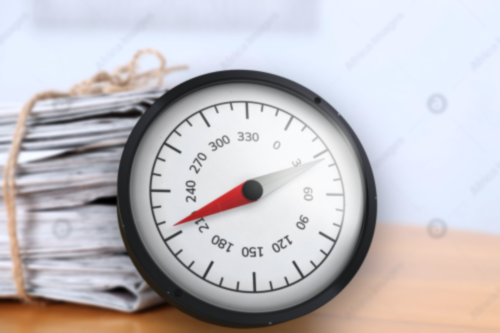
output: 215 (°)
